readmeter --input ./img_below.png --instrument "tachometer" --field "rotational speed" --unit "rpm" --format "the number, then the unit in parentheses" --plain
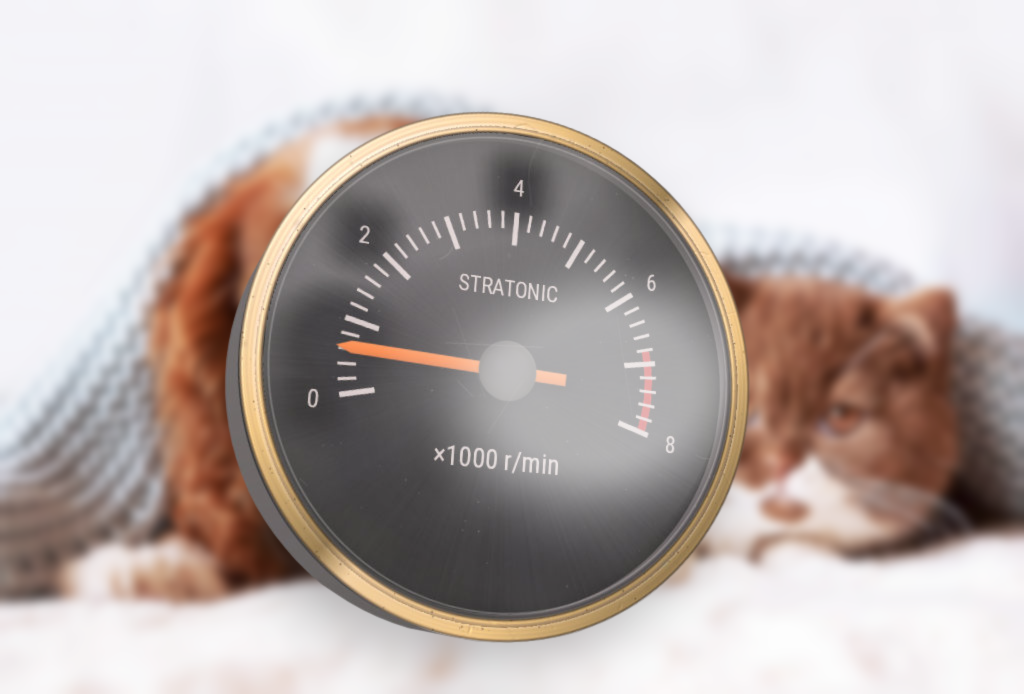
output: 600 (rpm)
